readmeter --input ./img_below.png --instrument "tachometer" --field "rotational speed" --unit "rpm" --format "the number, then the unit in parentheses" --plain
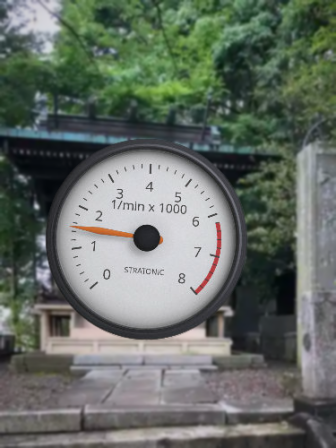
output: 1500 (rpm)
